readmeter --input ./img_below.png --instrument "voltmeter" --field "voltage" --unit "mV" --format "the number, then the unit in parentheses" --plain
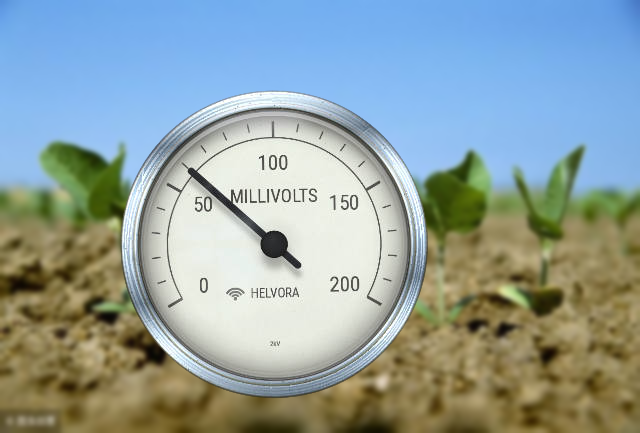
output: 60 (mV)
